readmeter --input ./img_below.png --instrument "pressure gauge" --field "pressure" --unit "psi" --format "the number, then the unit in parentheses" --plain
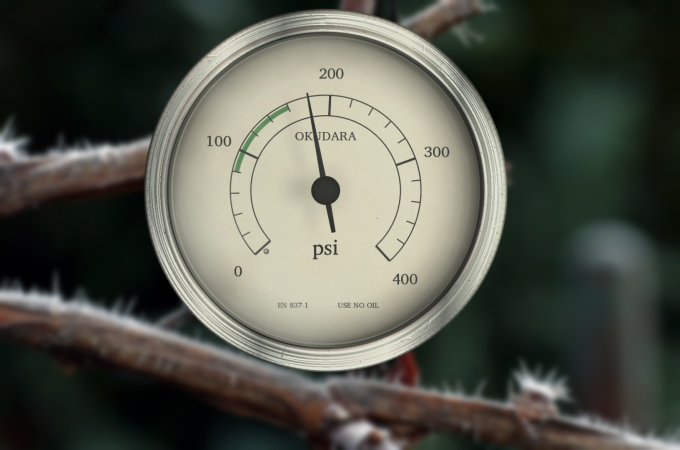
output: 180 (psi)
